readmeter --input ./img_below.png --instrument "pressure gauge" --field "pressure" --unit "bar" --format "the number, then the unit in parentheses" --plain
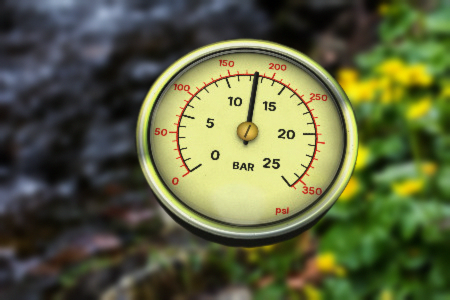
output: 12.5 (bar)
